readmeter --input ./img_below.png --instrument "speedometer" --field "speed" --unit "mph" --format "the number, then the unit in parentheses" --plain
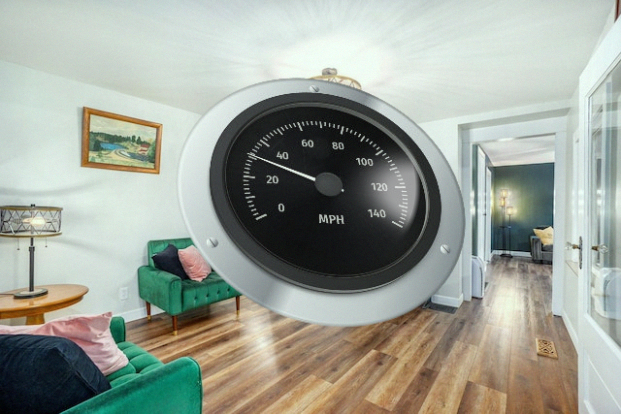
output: 30 (mph)
